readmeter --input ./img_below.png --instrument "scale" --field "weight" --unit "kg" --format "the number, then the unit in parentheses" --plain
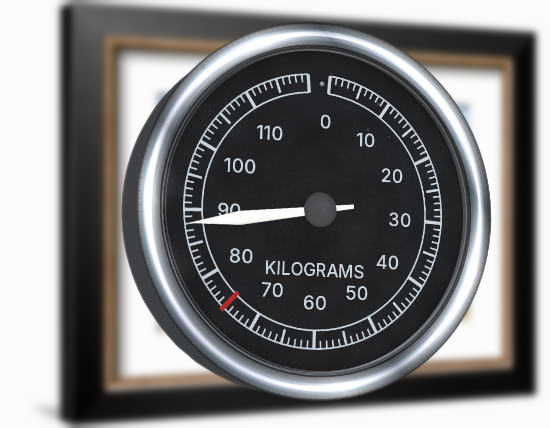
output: 88 (kg)
